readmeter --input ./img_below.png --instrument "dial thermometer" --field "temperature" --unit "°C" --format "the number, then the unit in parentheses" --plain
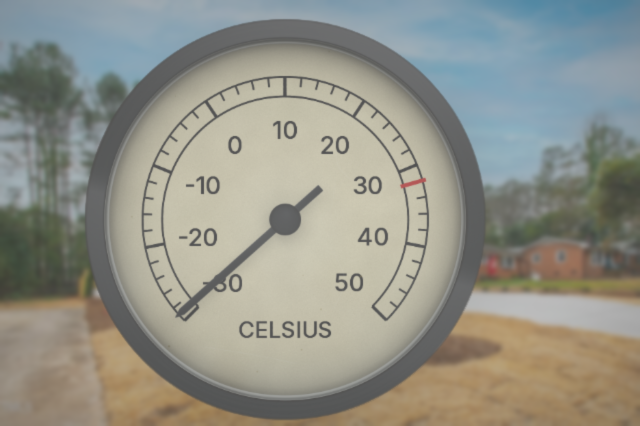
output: -29 (°C)
